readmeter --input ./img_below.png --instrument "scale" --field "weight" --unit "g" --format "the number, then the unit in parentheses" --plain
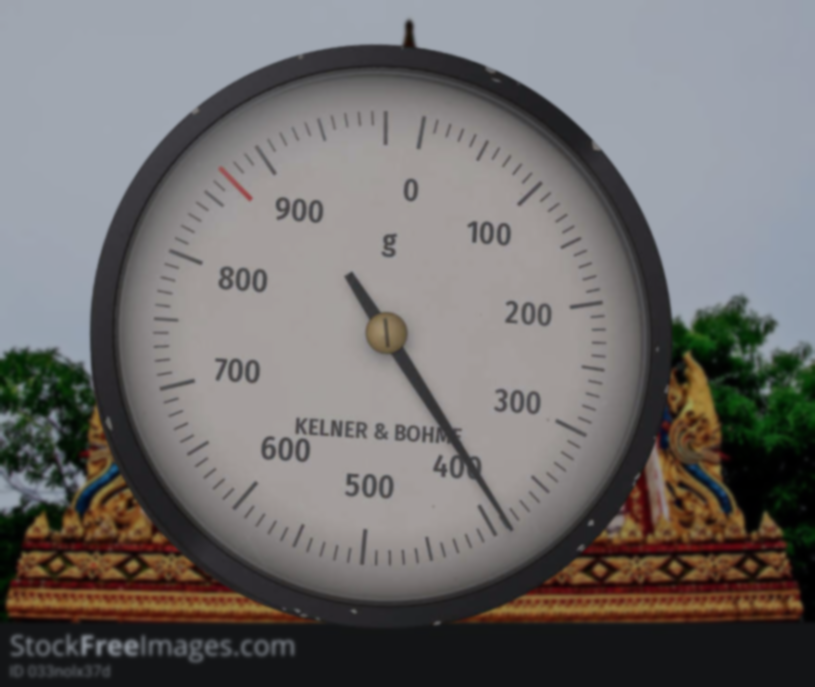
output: 390 (g)
